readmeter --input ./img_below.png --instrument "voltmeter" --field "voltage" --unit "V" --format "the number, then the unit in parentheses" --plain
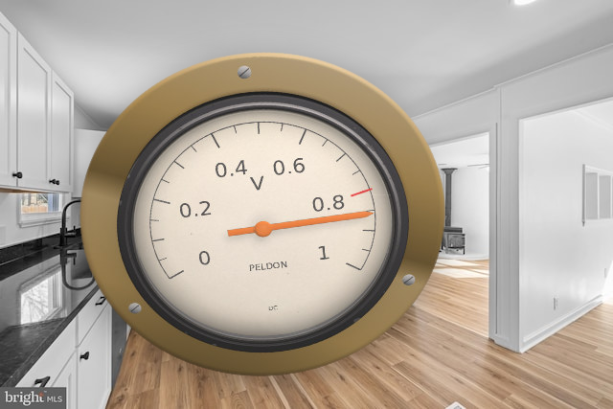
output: 0.85 (V)
